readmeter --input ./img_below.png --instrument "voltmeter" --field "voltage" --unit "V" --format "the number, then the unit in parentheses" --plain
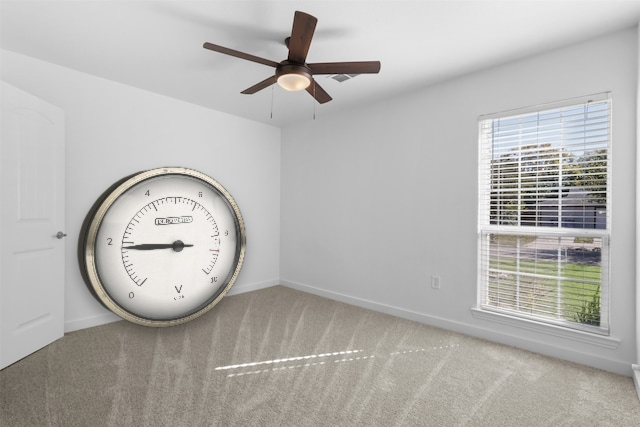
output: 1.8 (V)
